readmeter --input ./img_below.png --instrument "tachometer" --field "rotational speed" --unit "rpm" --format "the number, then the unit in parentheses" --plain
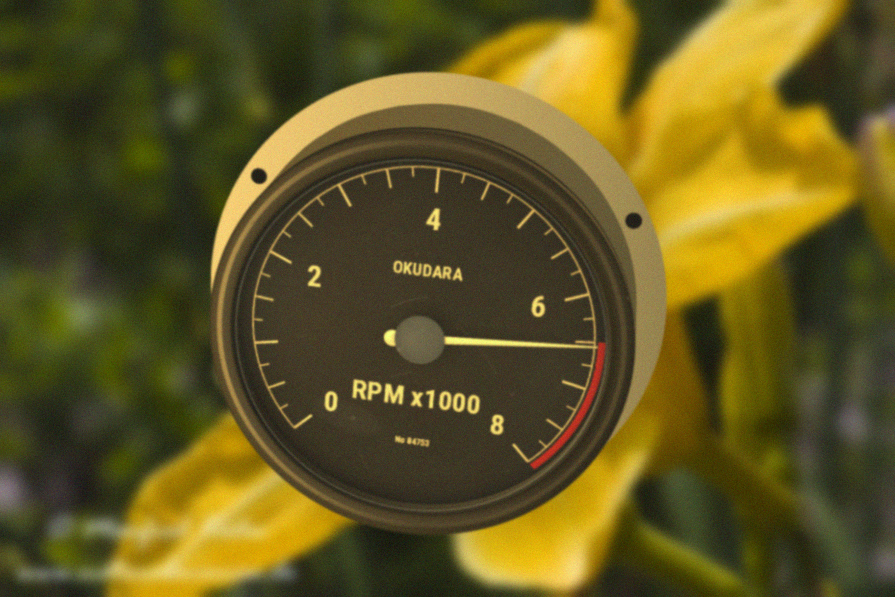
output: 6500 (rpm)
